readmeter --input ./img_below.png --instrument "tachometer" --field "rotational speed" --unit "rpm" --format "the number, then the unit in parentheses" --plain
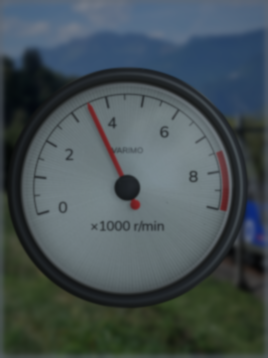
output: 3500 (rpm)
